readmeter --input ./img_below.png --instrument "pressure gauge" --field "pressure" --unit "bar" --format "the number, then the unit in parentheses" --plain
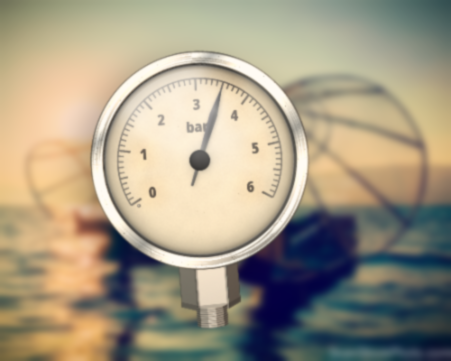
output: 3.5 (bar)
